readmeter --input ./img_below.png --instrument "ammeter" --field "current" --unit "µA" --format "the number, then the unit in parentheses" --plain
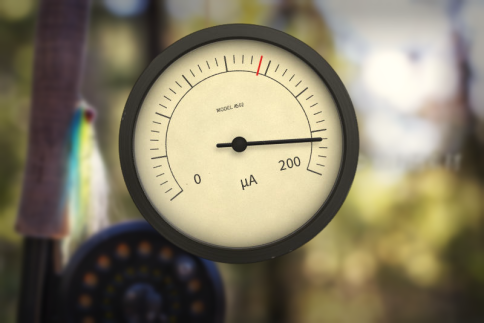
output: 180 (µA)
